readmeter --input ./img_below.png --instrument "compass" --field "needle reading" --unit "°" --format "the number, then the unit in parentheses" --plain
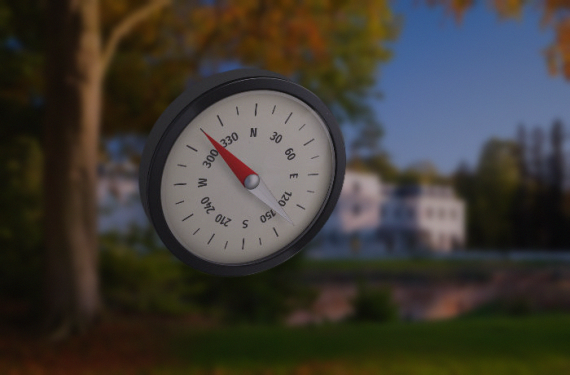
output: 315 (°)
